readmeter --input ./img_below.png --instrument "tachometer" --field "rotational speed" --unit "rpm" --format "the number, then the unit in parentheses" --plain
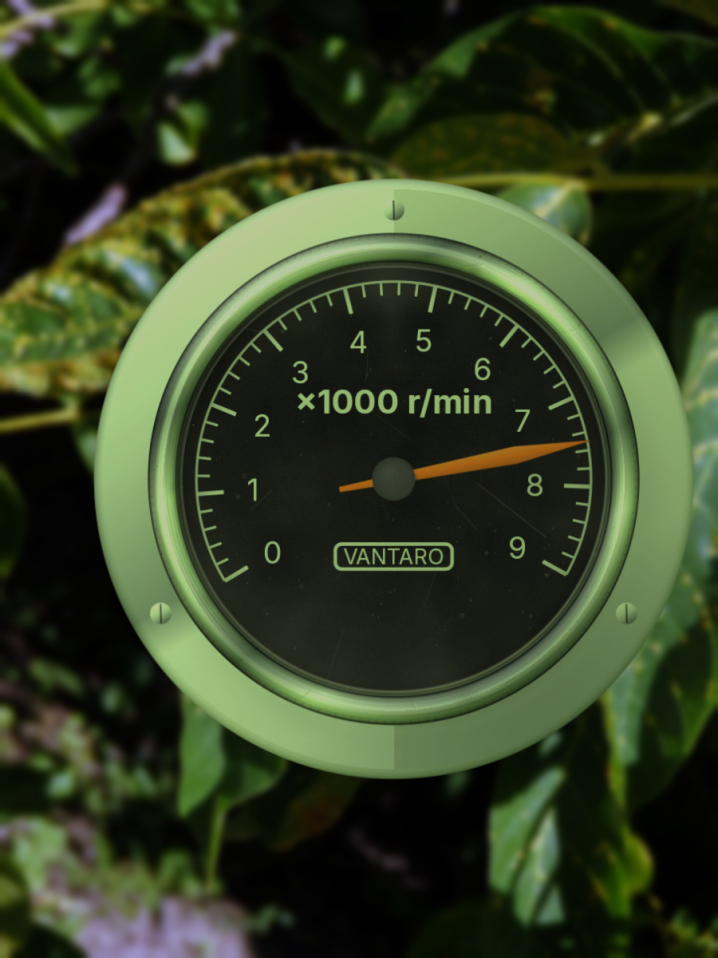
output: 7500 (rpm)
